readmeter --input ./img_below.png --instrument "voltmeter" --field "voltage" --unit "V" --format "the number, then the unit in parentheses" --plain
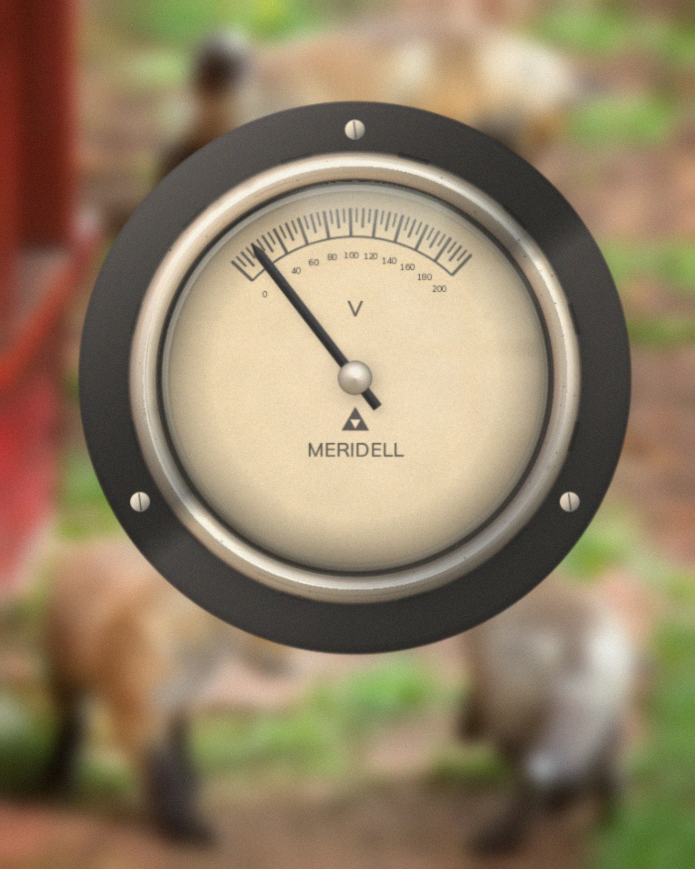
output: 20 (V)
